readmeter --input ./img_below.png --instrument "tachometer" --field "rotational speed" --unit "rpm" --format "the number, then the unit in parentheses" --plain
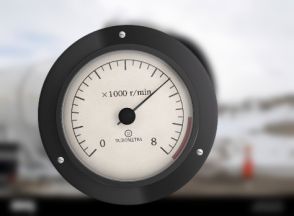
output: 5500 (rpm)
